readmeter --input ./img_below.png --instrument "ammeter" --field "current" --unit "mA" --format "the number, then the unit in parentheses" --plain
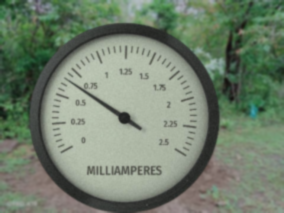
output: 0.65 (mA)
